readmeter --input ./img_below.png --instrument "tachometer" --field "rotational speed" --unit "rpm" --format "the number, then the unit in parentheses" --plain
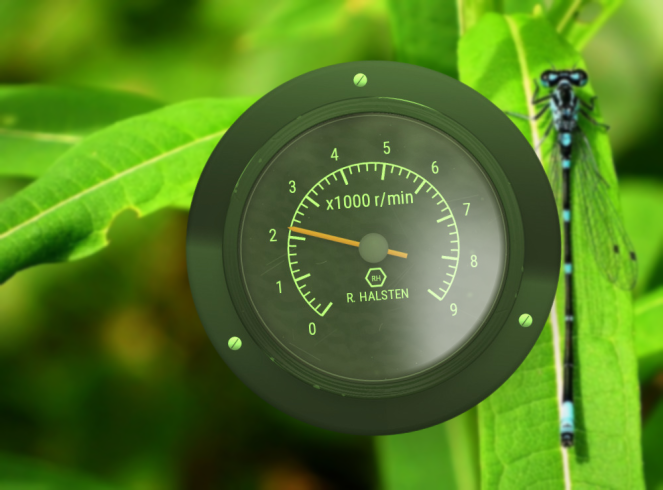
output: 2200 (rpm)
